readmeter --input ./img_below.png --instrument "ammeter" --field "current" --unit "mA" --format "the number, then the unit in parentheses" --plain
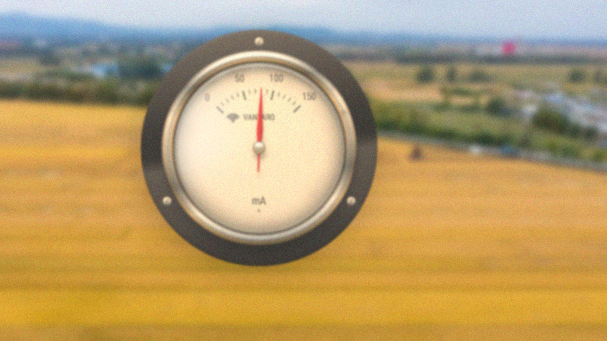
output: 80 (mA)
